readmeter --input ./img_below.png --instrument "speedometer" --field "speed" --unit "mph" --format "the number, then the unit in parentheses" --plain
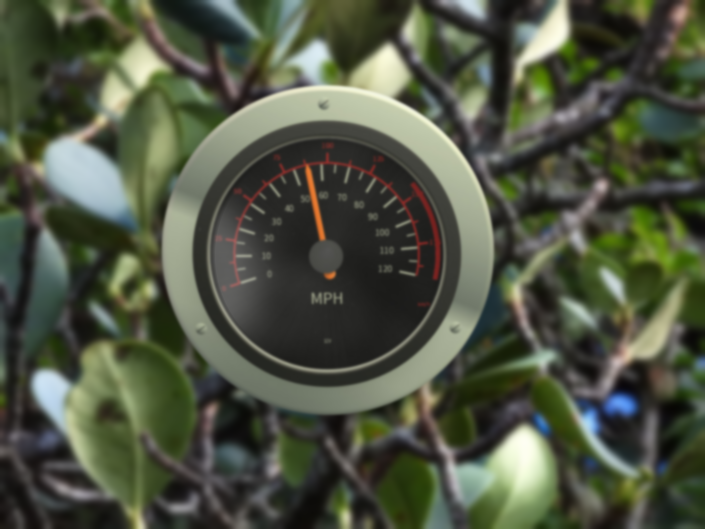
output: 55 (mph)
